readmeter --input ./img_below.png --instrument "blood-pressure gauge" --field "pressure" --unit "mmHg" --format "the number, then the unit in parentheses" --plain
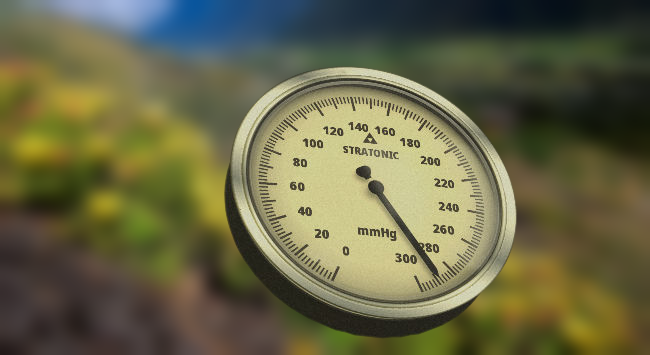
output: 290 (mmHg)
